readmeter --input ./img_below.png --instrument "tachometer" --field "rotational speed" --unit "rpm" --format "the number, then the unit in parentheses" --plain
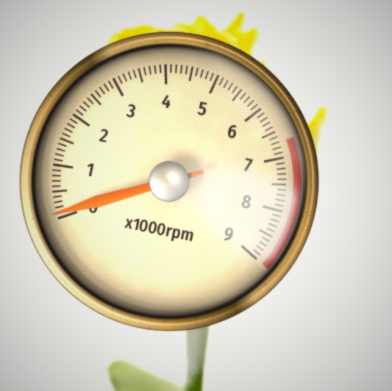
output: 100 (rpm)
